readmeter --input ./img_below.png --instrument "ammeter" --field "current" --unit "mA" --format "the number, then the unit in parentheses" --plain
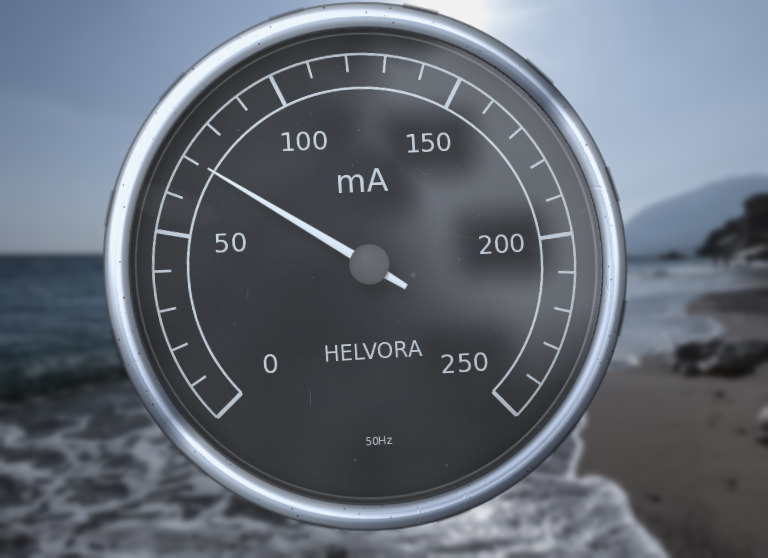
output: 70 (mA)
